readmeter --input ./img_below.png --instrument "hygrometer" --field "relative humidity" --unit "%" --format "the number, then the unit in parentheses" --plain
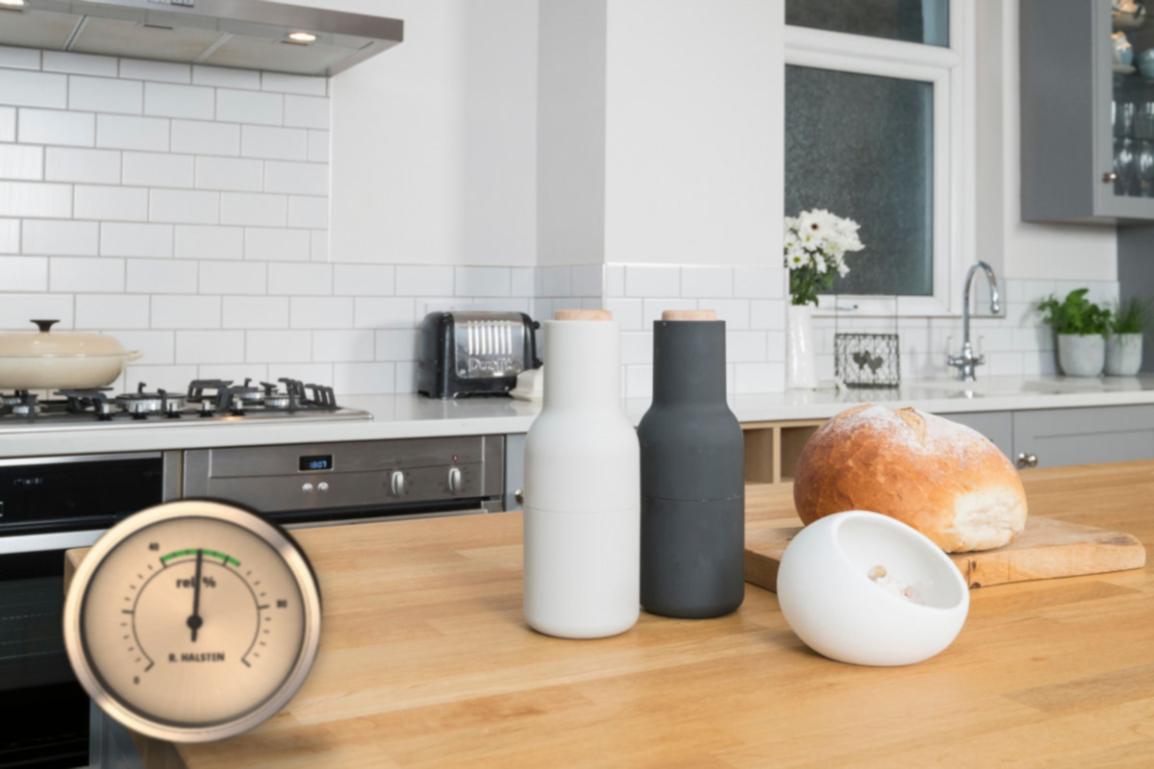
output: 52 (%)
